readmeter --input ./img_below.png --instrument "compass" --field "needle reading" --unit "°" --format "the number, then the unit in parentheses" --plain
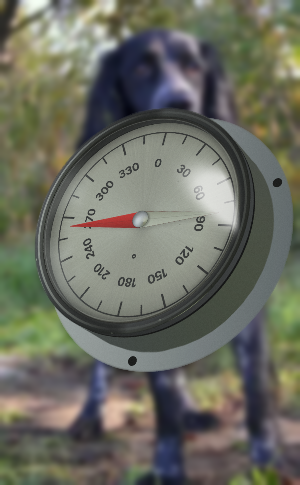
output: 262.5 (°)
